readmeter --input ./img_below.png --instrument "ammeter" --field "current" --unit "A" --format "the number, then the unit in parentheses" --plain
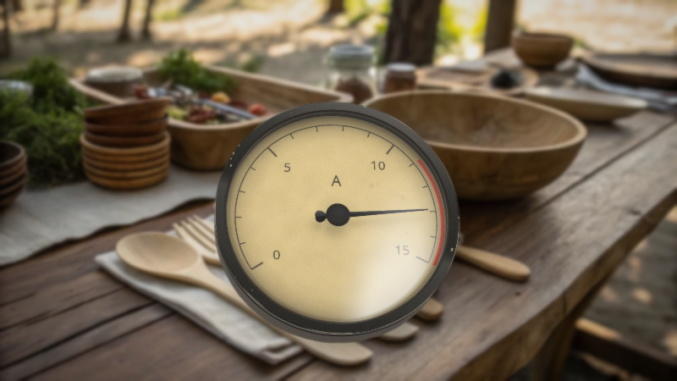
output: 13 (A)
